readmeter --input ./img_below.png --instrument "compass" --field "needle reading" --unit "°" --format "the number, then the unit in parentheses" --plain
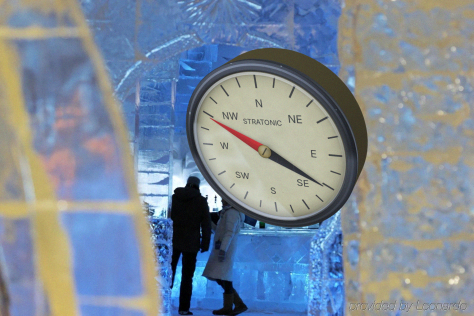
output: 300 (°)
